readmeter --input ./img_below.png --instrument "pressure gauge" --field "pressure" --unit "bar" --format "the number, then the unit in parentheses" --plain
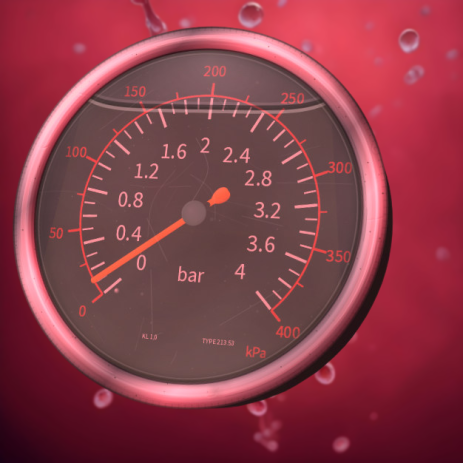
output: 0.1 (bar)
